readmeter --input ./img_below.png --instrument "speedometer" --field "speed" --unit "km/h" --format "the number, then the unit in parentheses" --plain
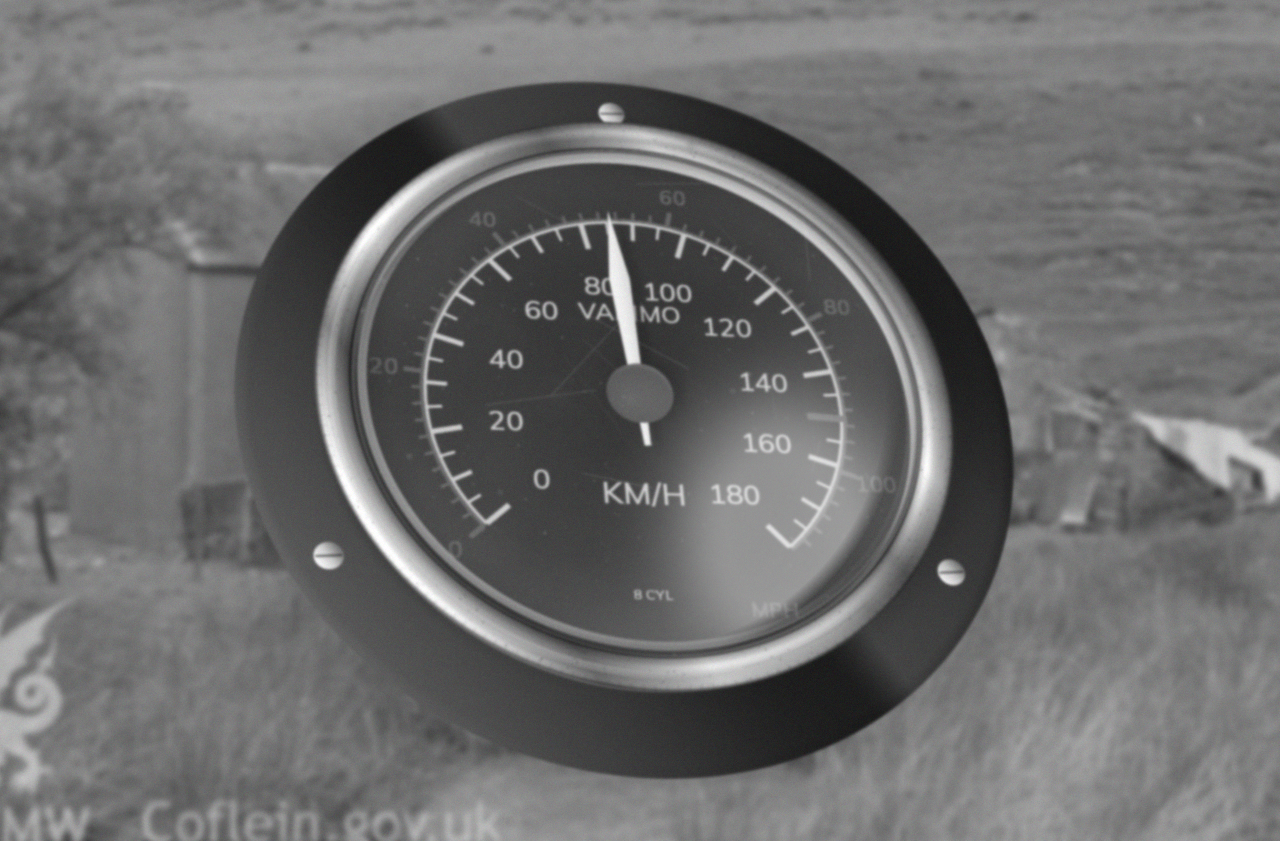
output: 85 (km/h)
